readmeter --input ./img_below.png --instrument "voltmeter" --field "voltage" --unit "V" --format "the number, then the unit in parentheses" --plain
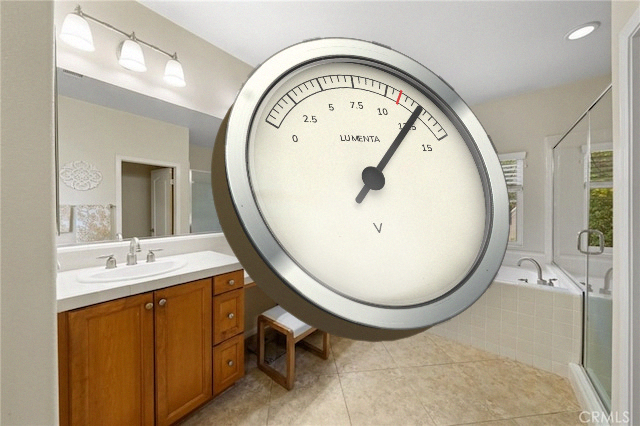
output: 12.5 (V)
